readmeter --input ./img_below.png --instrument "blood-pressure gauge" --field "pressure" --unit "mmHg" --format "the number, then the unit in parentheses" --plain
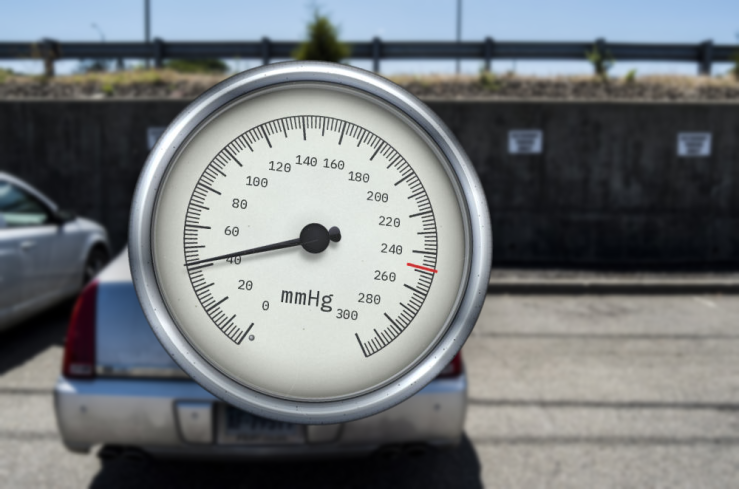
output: 42 (mmHg)
